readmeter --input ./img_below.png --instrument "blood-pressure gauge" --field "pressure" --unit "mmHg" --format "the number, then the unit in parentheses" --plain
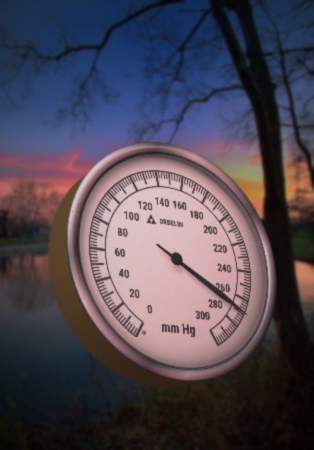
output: 270 (mmHg)
